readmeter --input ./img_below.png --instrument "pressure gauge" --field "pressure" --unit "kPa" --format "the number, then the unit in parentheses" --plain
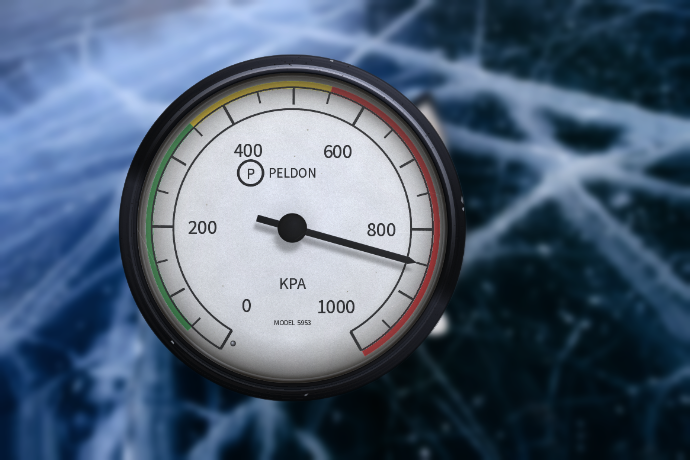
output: 850 (kPa)
